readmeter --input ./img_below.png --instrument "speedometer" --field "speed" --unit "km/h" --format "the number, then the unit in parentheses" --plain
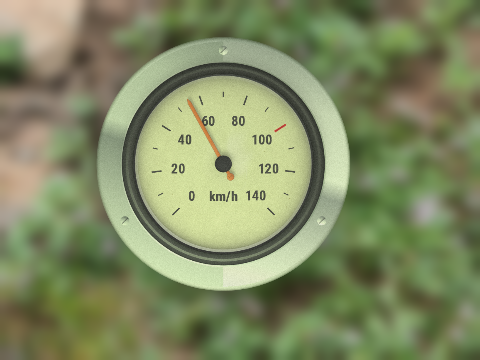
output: 55 (km/h)
